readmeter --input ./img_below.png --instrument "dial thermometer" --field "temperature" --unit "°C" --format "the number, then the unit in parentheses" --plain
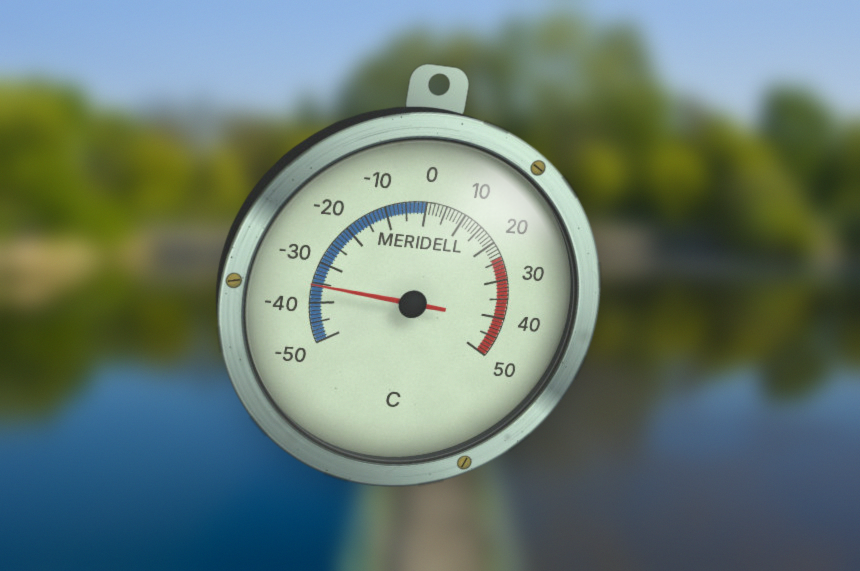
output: -35 (°C)
